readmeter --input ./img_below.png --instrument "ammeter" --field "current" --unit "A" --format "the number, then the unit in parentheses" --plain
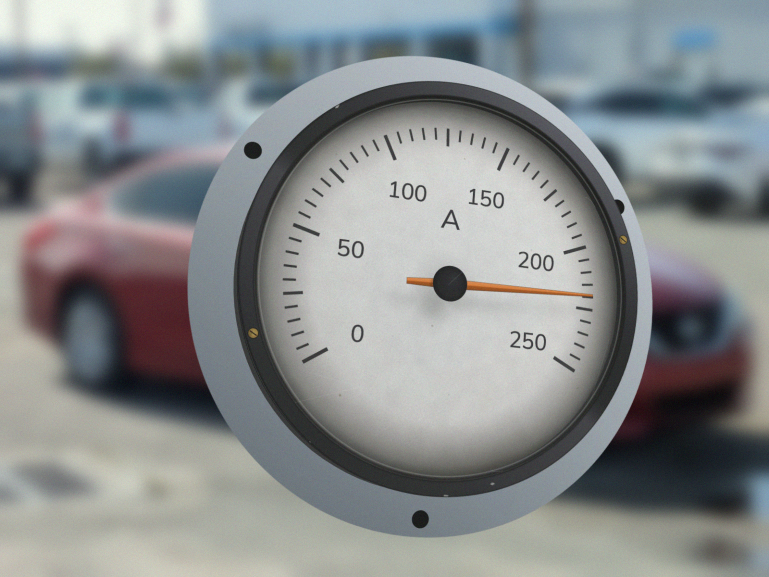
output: 220 (A)
